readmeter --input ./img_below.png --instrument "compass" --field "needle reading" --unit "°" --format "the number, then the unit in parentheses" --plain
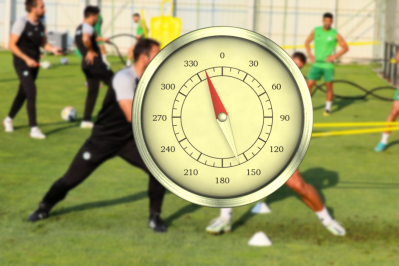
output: 340 (°)
